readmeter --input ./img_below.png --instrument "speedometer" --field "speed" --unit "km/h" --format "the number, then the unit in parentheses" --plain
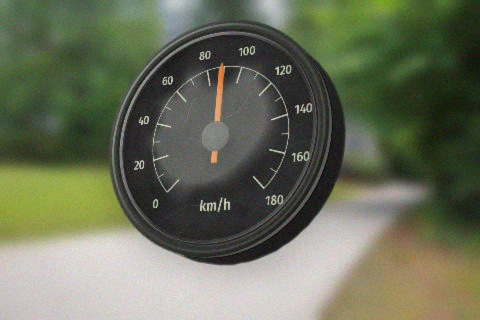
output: 90 (km/h)
